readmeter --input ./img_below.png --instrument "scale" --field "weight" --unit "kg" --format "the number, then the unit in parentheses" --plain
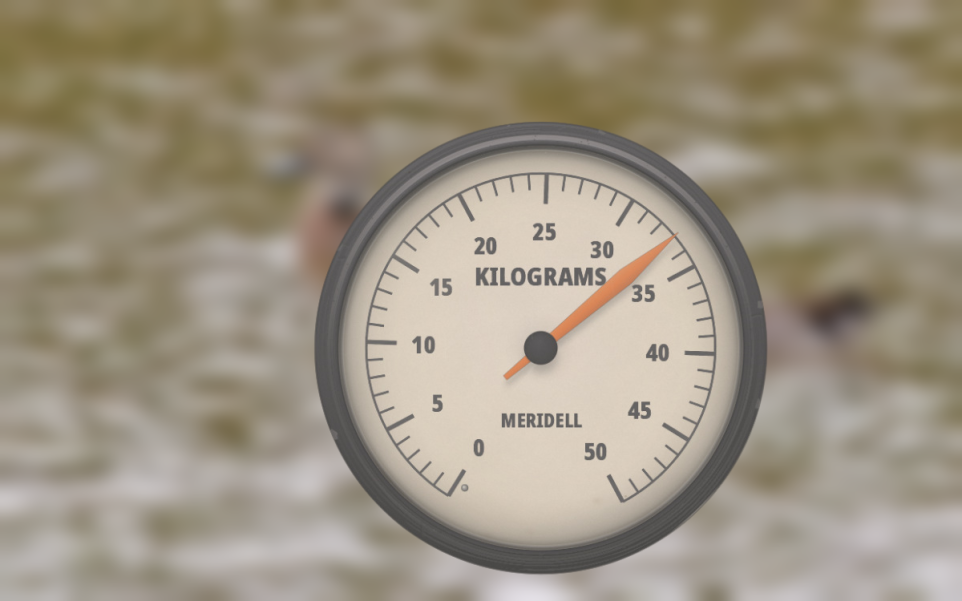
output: 33 (kg)
